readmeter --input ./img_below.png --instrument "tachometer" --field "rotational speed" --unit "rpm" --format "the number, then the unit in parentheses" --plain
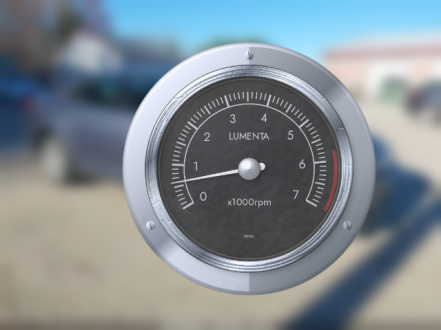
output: 600 (rpm)
